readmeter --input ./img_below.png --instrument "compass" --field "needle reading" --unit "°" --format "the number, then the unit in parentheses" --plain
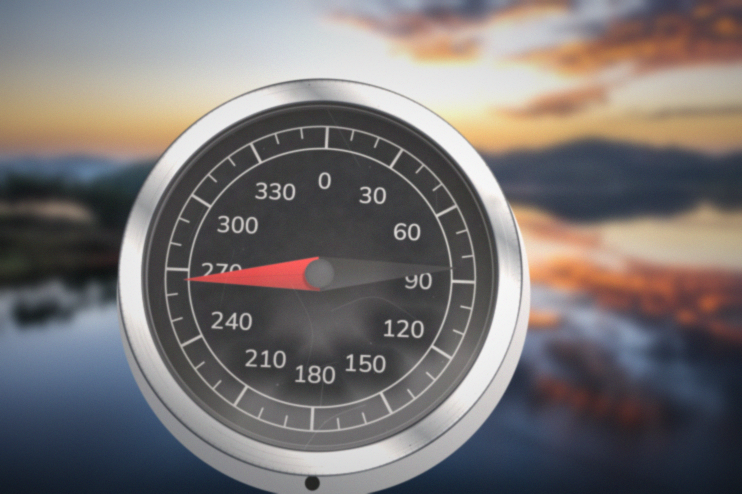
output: 265 (°)
